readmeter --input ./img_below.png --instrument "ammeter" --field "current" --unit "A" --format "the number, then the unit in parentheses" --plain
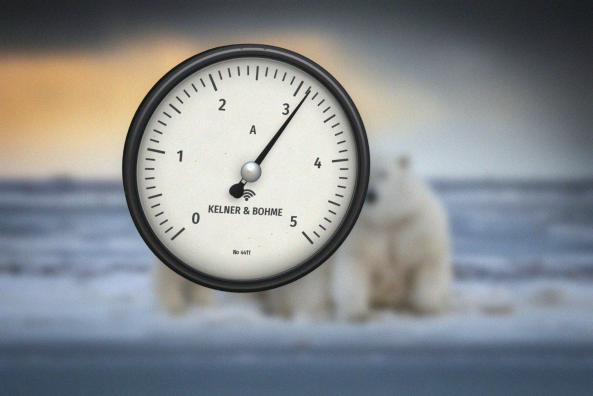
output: 3.1 (A)
